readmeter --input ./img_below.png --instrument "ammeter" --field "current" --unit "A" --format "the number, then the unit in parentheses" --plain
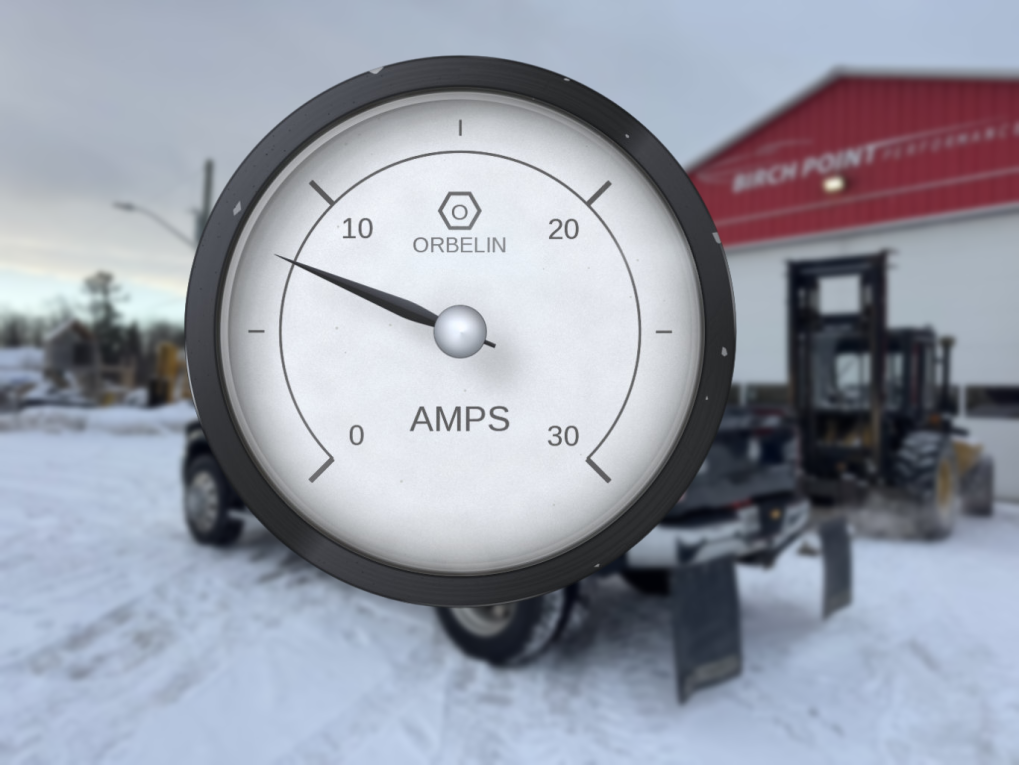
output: 7.5 (A)
